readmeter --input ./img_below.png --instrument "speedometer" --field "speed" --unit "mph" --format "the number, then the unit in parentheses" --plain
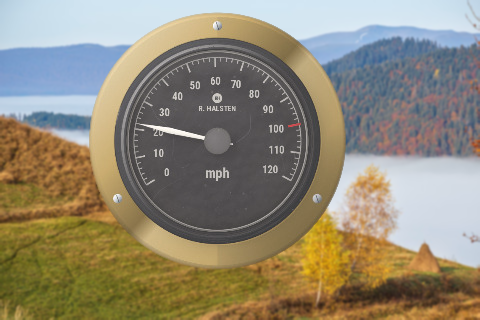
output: 22 (mph)
